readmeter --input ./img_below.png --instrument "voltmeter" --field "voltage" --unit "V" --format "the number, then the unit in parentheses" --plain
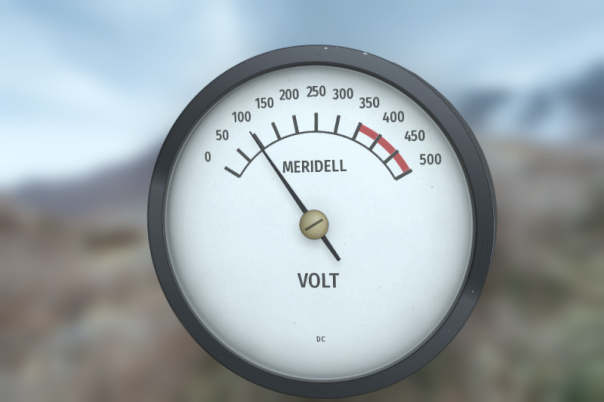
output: 100 (V)
